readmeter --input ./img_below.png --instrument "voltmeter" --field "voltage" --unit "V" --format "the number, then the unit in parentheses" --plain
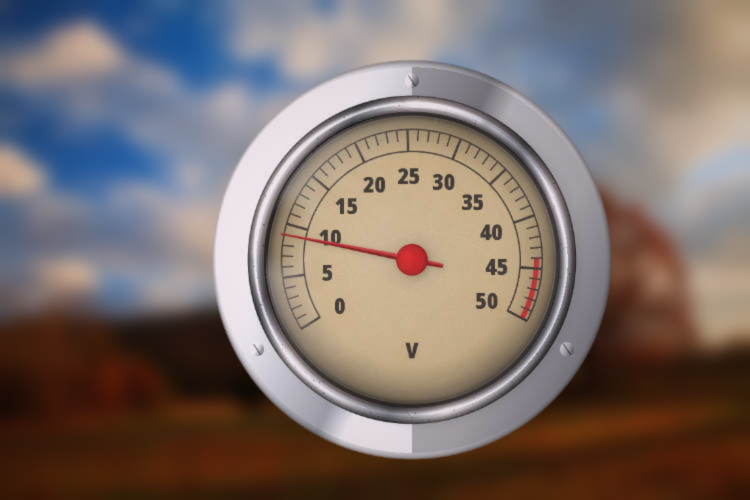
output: 9 (V)
